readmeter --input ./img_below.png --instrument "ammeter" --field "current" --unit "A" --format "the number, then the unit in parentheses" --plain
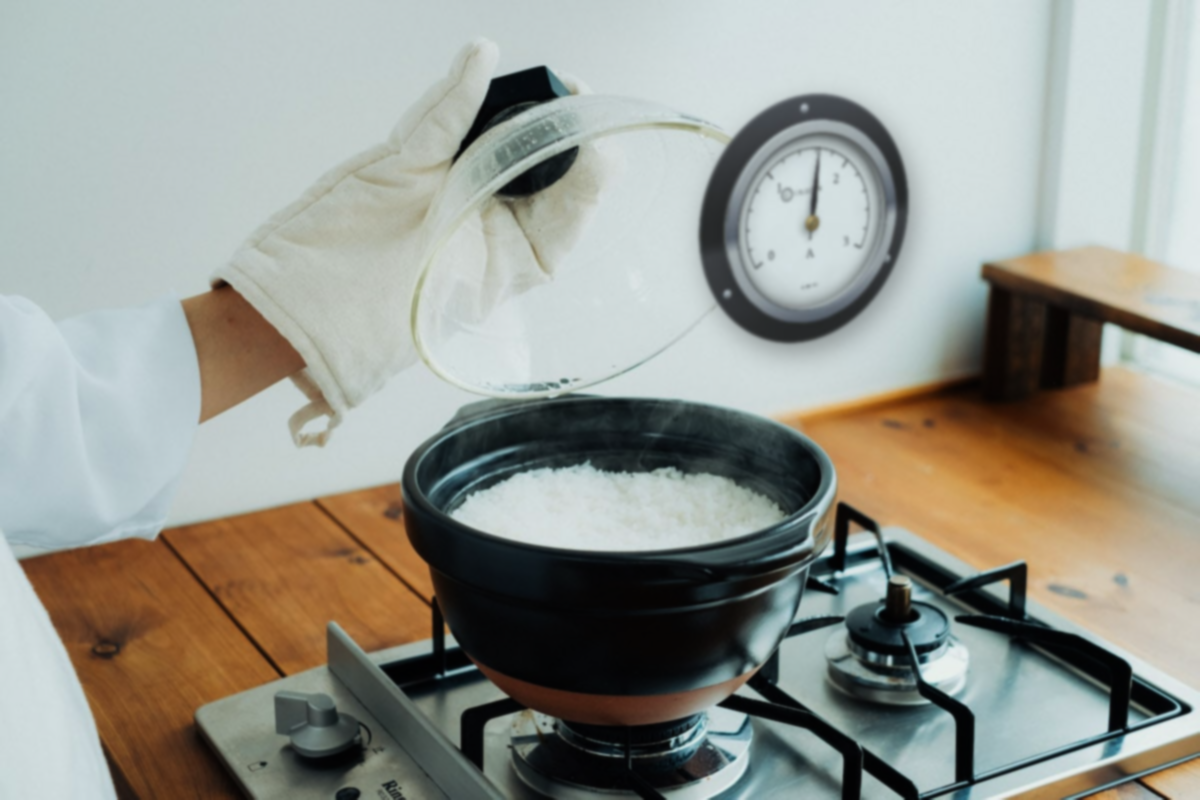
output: 1.6 (A)
